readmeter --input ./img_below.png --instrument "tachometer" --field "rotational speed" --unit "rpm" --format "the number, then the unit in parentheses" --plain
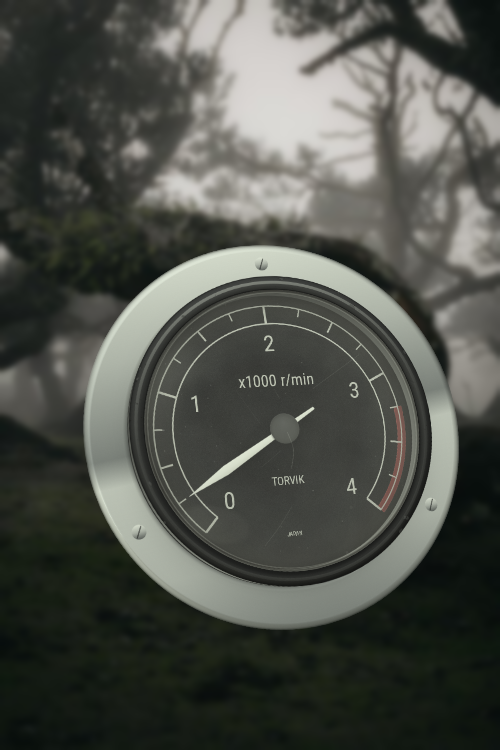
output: 250 (rpm)
